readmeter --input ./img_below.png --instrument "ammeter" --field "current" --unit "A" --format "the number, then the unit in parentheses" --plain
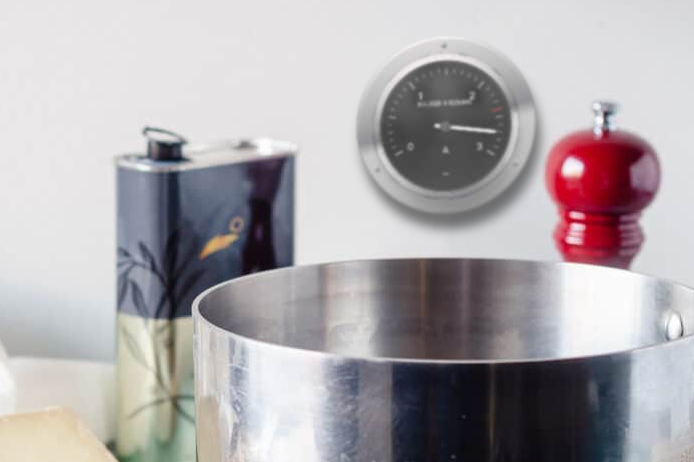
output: 2.7 (A)
